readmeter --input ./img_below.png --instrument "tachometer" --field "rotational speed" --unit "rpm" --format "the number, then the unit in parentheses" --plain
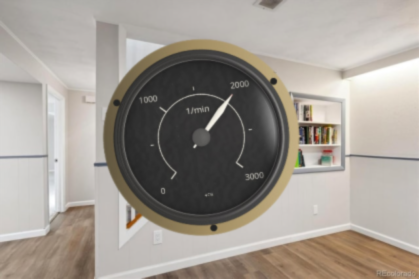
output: 2000 (rpm)
